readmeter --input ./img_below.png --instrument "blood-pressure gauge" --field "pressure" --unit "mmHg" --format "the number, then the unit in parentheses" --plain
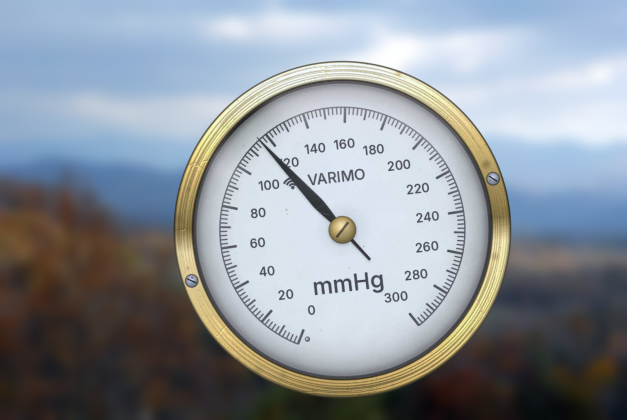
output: 116 (mmHg)
